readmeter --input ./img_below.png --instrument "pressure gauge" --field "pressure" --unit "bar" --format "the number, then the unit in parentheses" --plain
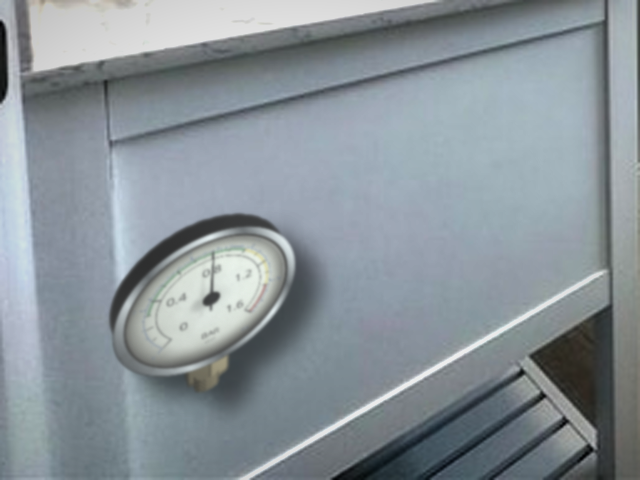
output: 0.8 (bar)
